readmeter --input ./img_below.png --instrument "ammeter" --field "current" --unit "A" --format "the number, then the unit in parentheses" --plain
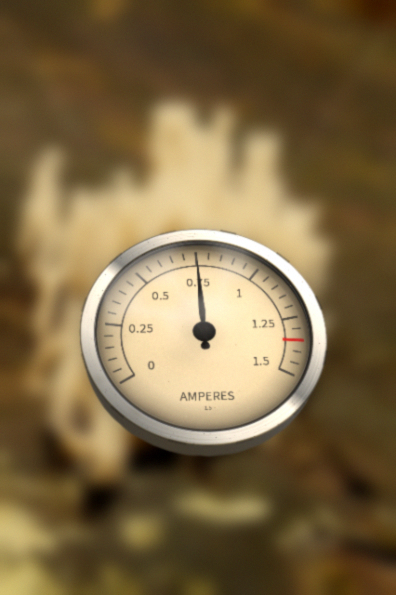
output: 0.75 (A)
